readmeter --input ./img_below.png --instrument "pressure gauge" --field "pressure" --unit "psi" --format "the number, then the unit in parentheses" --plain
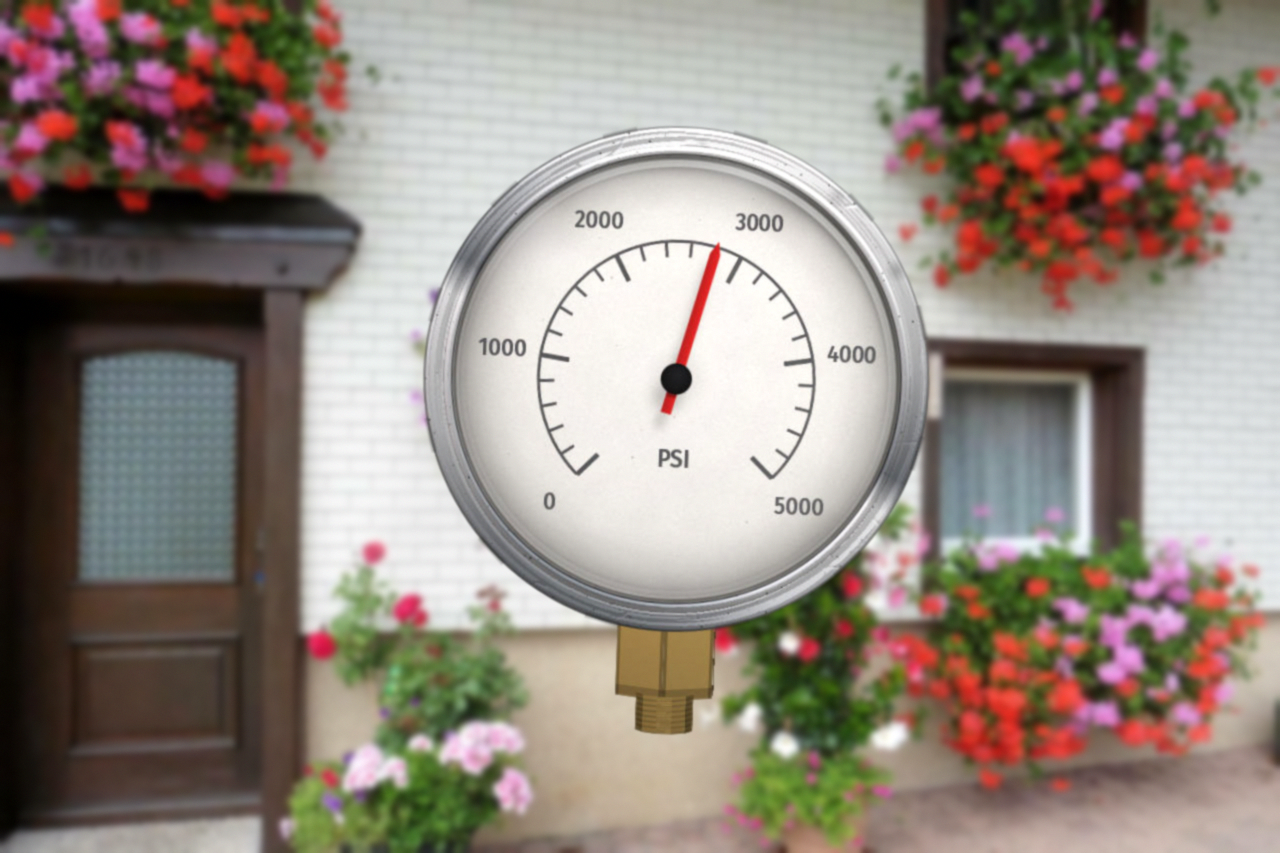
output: 2800 (psi)
